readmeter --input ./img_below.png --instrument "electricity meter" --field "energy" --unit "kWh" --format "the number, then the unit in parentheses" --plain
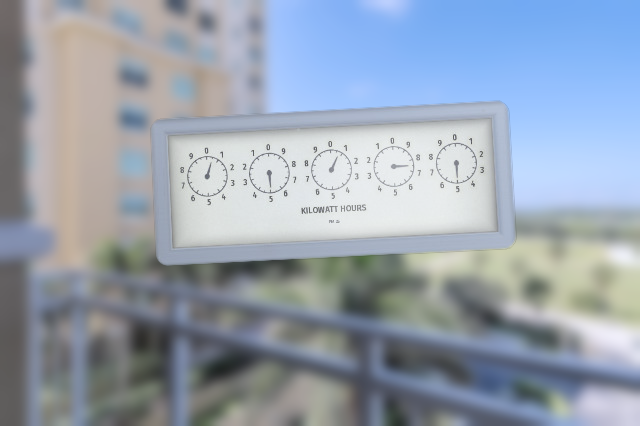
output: 5075 (kWh)
